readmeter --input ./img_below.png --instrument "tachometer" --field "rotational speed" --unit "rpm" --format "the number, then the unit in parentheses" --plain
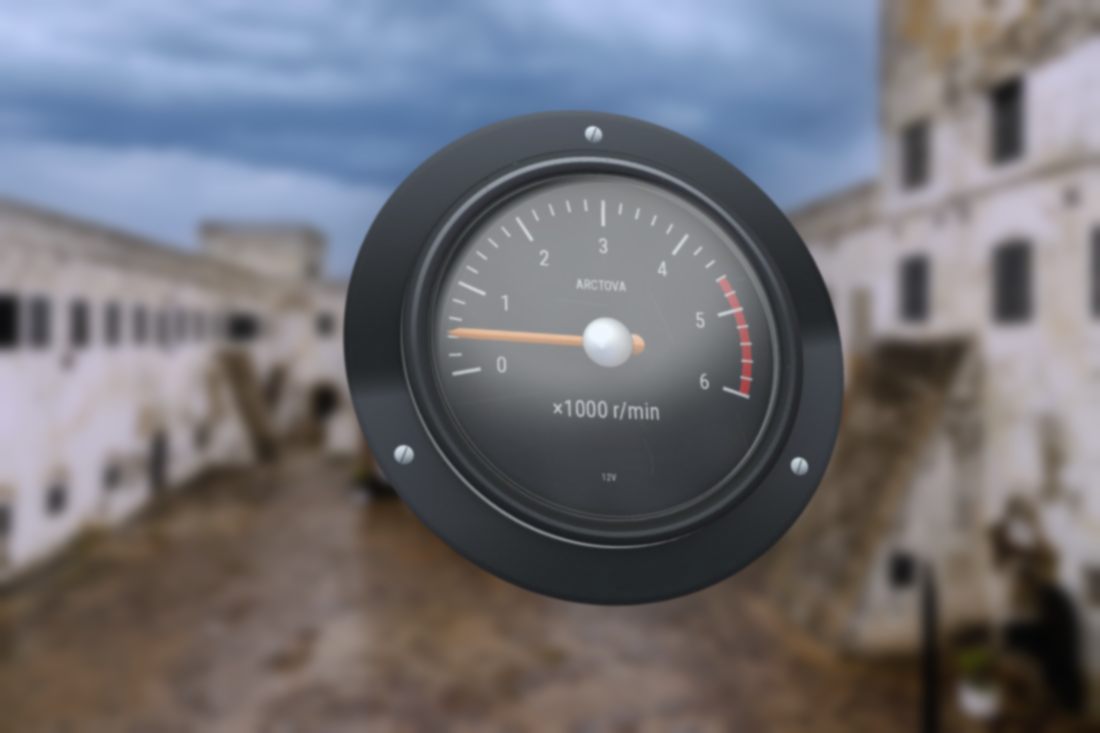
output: 400 (rpm)
